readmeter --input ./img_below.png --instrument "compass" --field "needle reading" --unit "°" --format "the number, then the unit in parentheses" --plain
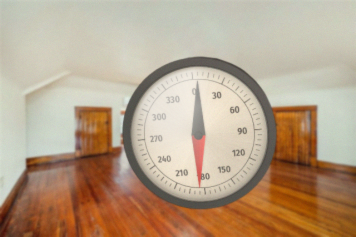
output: 185 (°)
